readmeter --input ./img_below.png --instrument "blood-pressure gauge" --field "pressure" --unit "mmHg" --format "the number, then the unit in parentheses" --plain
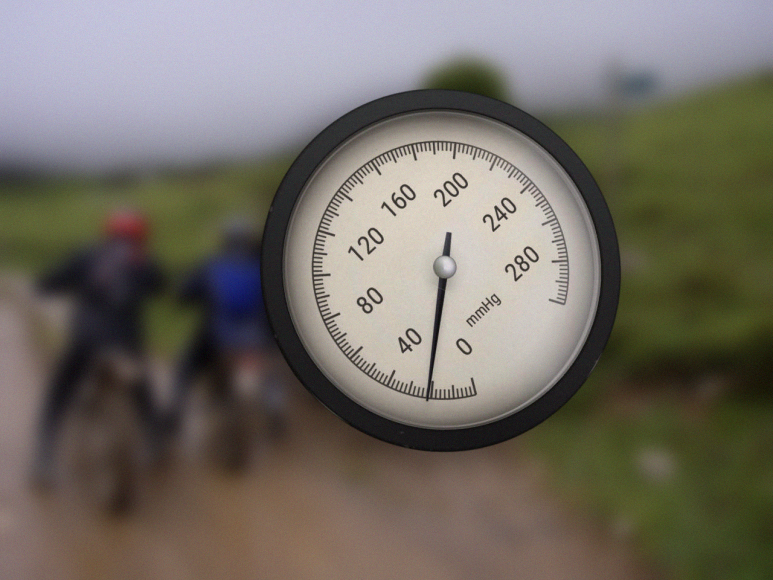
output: 22 (mmHg)
